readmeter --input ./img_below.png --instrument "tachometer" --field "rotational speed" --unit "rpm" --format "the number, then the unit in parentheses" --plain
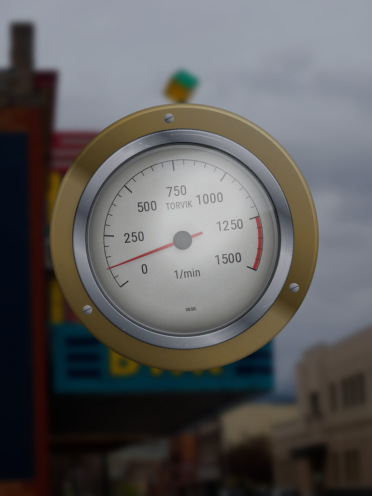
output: 100 (rpm)
